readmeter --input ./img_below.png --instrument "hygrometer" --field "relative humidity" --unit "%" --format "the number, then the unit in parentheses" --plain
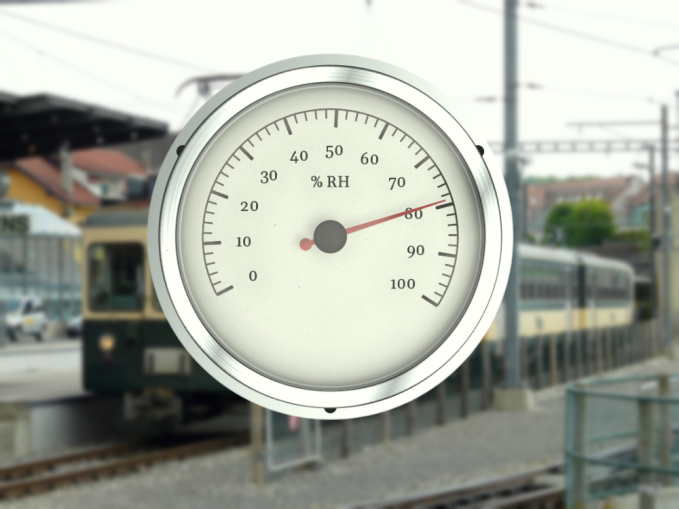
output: 79 (%)
